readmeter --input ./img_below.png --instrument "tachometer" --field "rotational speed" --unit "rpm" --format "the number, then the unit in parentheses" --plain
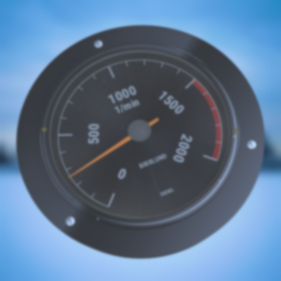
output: 250 (rpm)
